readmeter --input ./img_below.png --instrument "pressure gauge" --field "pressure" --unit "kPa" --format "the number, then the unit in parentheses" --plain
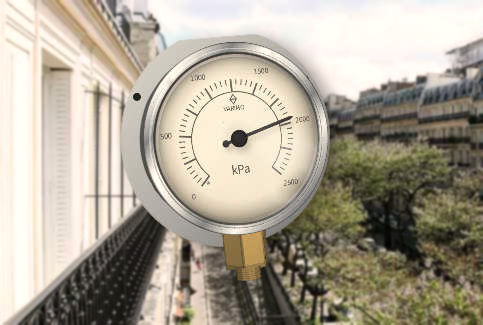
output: 1950 (kPa)
